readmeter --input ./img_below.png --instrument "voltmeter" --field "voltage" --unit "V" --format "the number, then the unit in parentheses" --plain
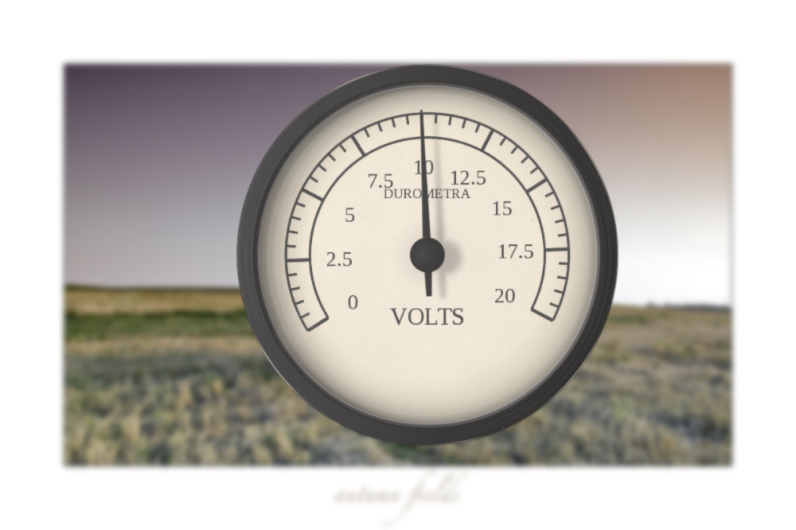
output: 10 (V)
